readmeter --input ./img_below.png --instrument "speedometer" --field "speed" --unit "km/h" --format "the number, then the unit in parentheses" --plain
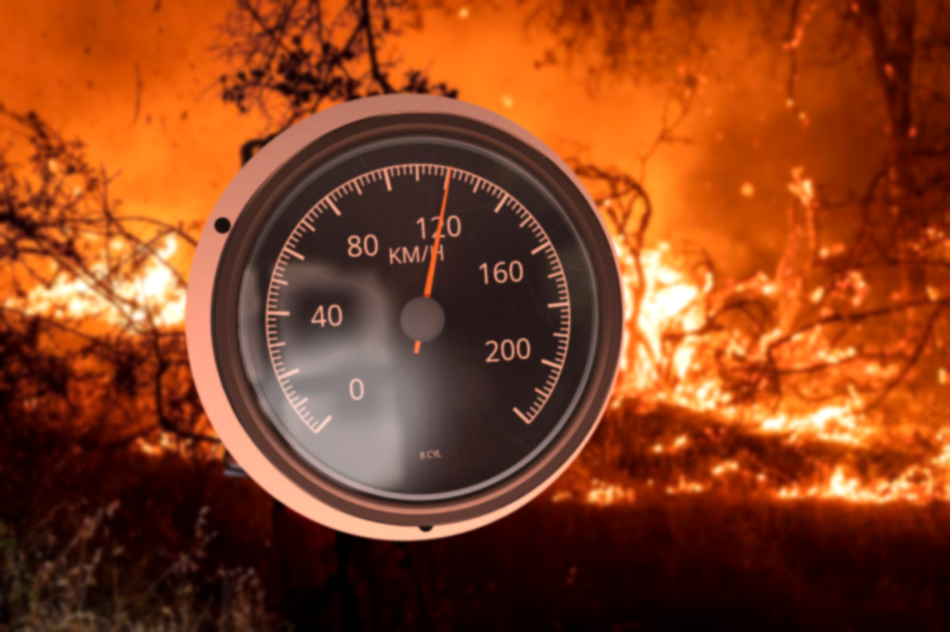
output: 120 (km/h)
